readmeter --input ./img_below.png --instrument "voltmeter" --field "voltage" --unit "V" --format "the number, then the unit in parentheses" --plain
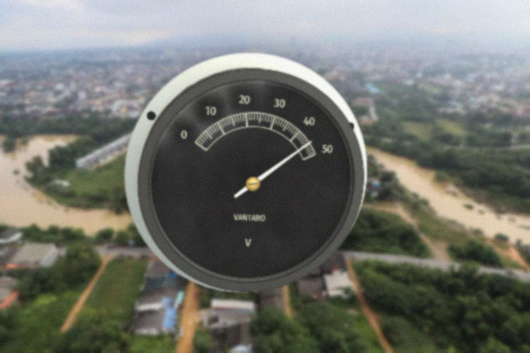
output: 45 (V)
